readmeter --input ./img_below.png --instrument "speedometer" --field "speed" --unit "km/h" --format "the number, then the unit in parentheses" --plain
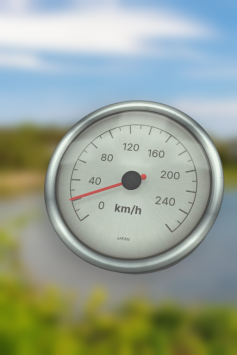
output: 20 (km/h)
